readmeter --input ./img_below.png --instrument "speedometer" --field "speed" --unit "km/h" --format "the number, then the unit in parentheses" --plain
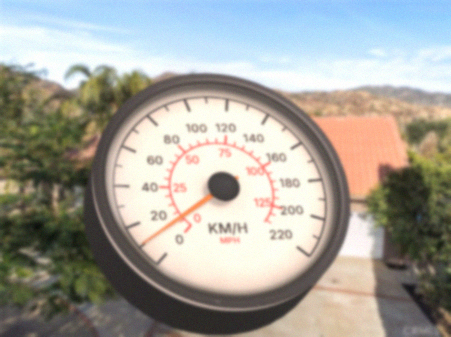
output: 10 (km/h)
